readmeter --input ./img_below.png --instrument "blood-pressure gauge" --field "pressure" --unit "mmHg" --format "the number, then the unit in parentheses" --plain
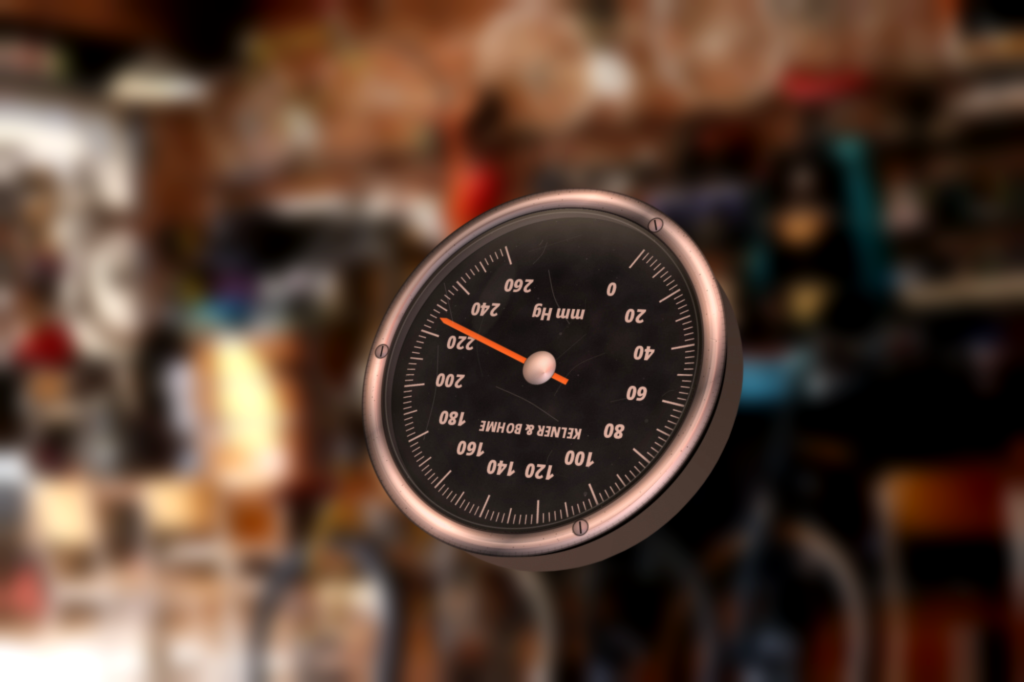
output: 226 (mmHg)
